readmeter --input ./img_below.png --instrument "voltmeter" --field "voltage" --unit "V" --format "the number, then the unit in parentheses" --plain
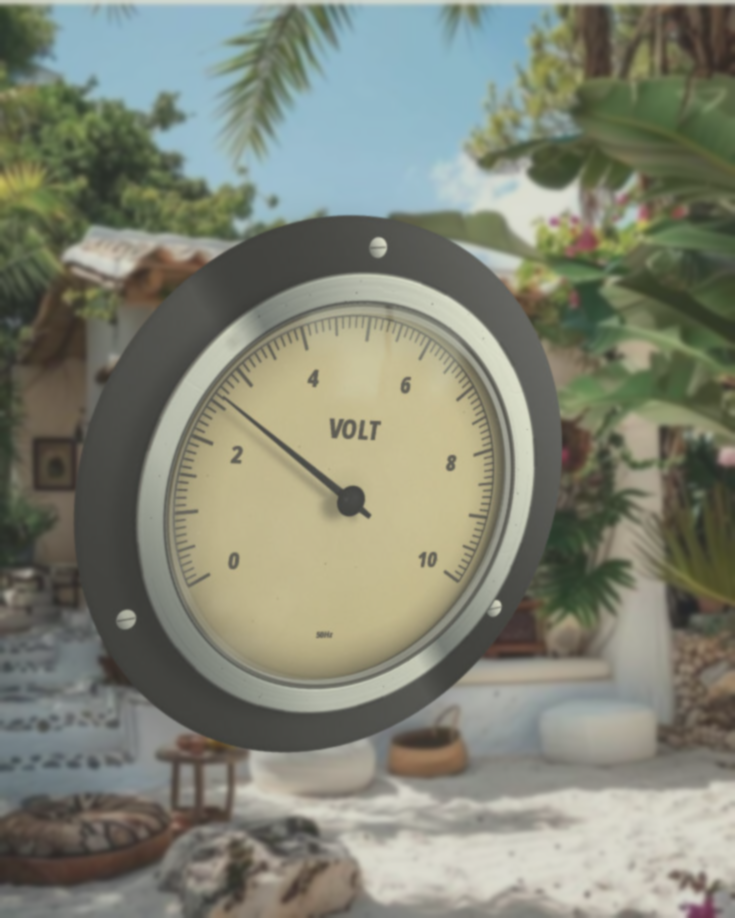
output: 2.6 (V)
